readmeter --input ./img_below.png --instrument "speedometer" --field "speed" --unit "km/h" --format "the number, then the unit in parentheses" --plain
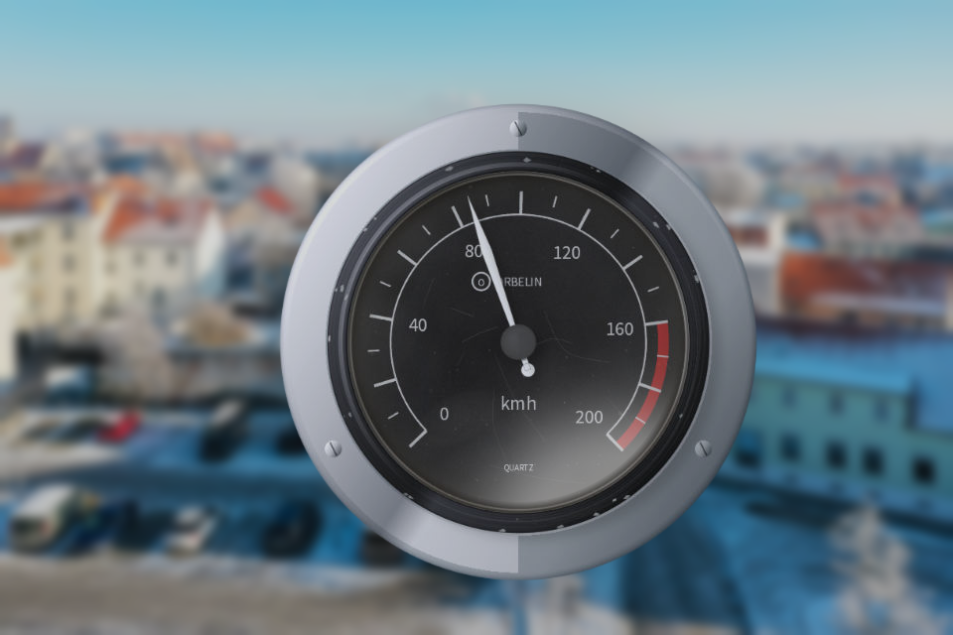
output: 85 (km/h)
